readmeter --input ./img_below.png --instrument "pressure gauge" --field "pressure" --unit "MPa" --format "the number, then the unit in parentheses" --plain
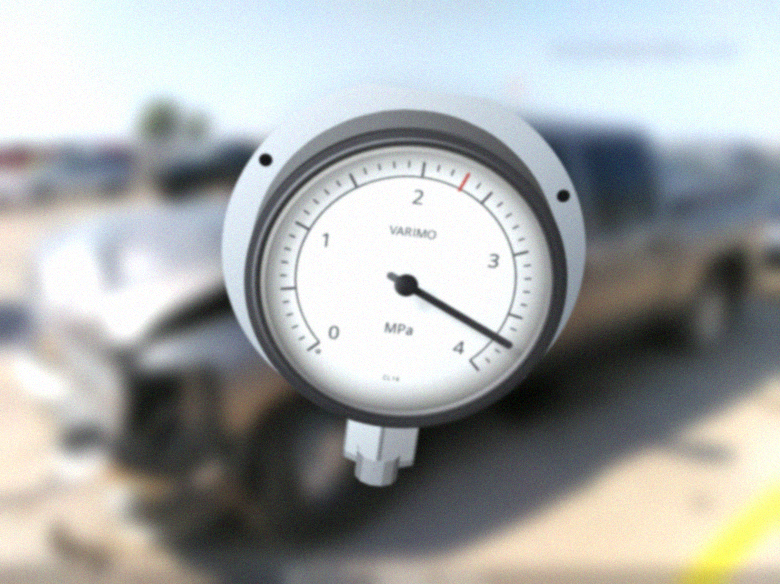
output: 3.7 (MPa)
